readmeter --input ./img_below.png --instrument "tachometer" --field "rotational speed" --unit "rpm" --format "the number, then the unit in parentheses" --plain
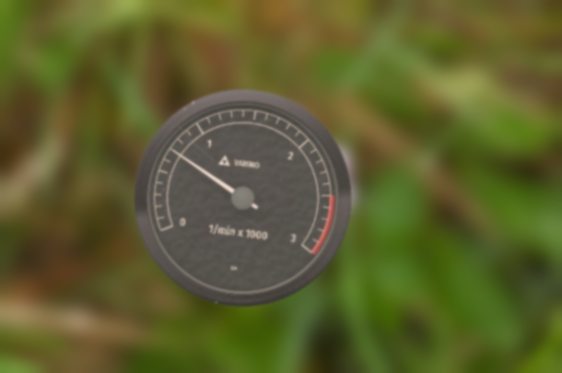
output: 700 (rpm)
